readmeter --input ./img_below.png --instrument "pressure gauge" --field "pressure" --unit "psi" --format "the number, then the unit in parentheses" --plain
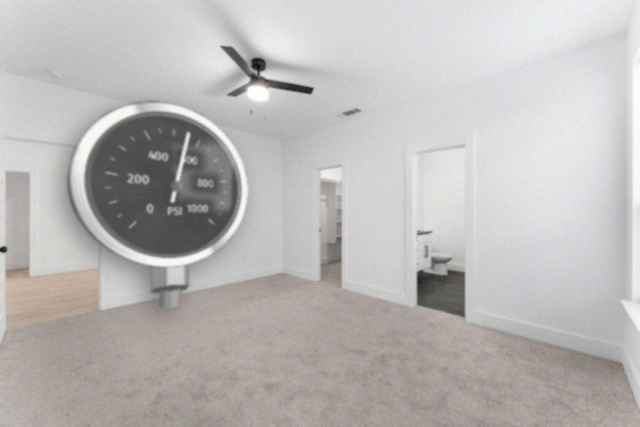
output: 550 (psi)
